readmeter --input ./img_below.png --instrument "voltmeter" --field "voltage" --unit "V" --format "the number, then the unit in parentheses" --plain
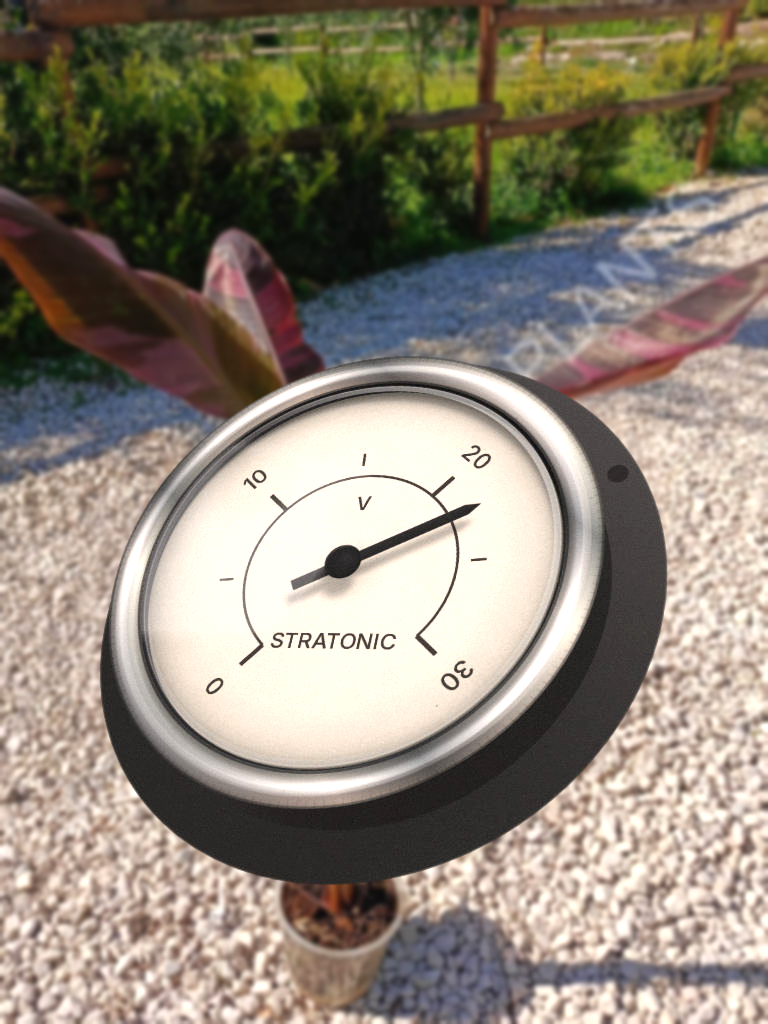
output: 22.5 (V)
